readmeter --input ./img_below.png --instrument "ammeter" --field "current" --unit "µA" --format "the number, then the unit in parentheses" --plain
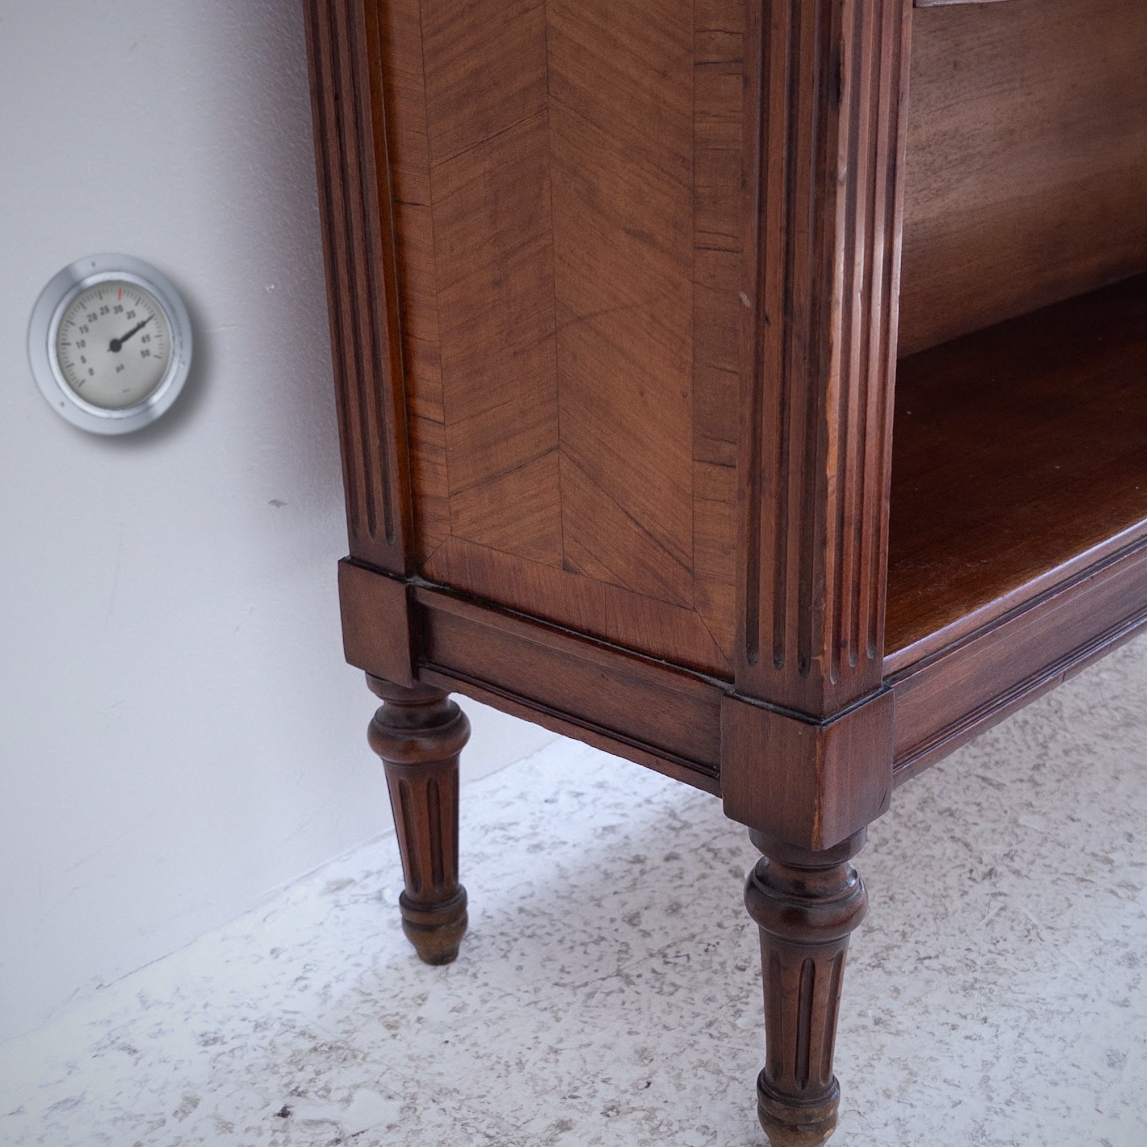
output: 40 (µA)
